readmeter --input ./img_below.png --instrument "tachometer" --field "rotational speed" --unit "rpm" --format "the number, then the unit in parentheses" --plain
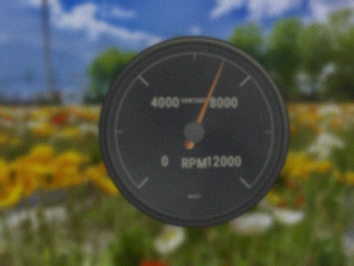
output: 7000 (rpm)
